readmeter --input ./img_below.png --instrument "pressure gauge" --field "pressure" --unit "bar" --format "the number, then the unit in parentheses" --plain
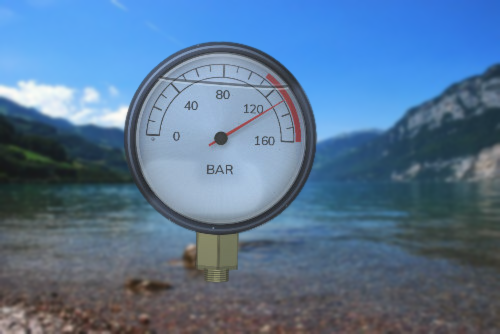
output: 130 (bar)
